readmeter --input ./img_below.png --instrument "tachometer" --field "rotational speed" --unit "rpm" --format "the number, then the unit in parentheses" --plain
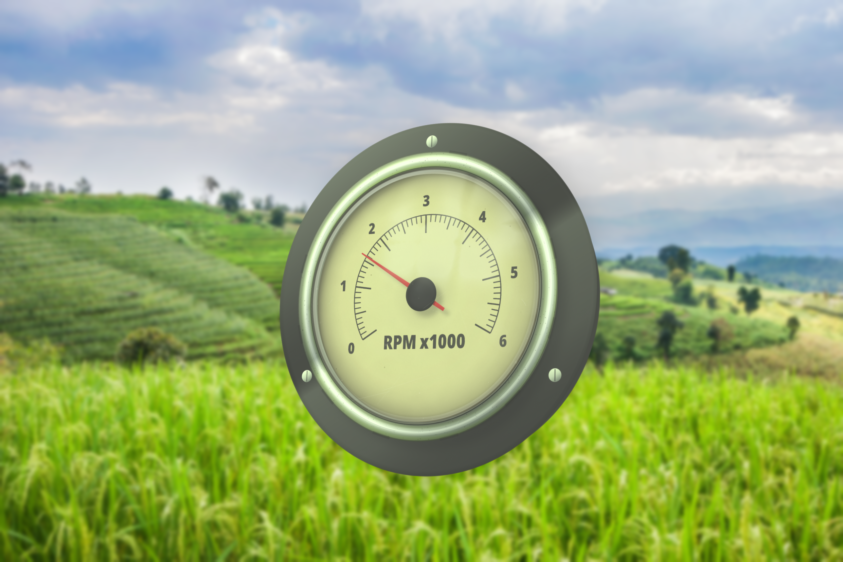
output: 1600 (rpm)
